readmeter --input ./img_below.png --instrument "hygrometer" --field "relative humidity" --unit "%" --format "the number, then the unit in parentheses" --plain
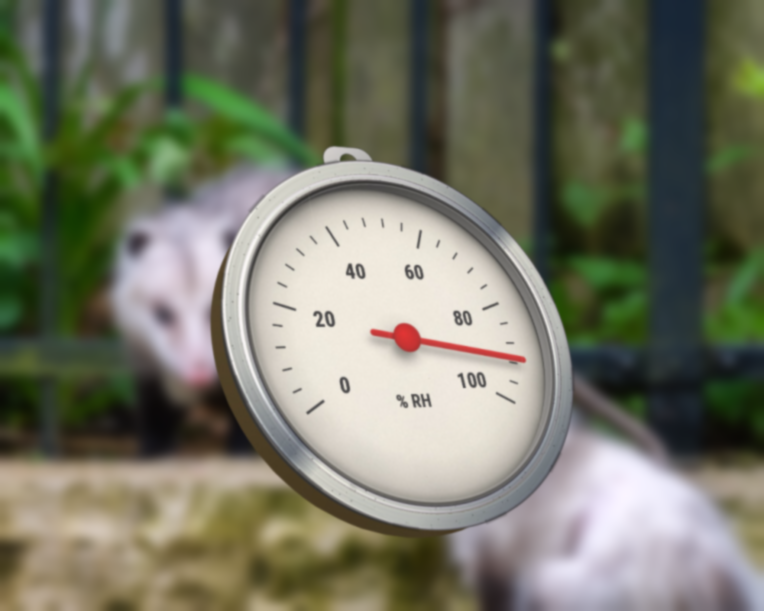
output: 92 (%)
